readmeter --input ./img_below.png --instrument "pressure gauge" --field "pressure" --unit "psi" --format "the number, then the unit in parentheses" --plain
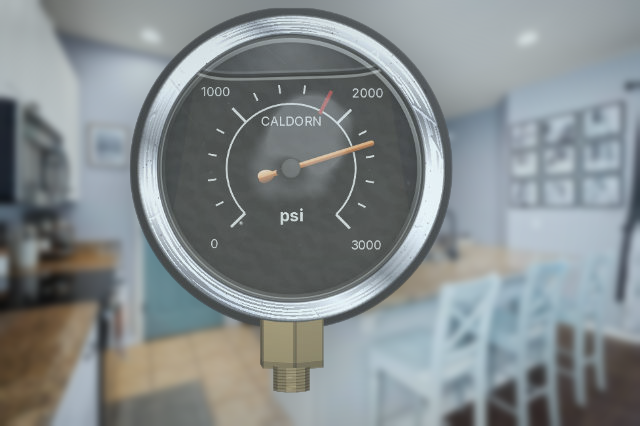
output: 2300 (psi)
